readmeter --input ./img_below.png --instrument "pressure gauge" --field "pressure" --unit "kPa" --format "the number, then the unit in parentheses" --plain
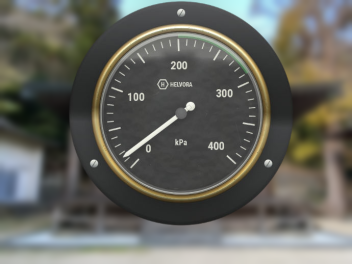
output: 15 (kPa)
